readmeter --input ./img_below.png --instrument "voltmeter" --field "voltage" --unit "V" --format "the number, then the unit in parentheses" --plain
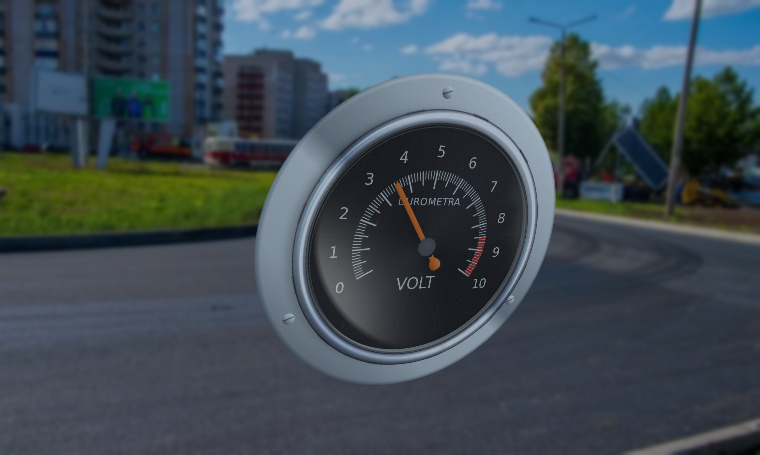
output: 3.5 (V)
